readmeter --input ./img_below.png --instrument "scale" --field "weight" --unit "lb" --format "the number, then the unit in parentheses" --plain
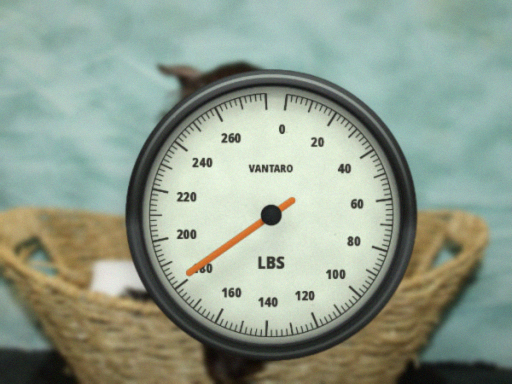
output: 182 (lb)
